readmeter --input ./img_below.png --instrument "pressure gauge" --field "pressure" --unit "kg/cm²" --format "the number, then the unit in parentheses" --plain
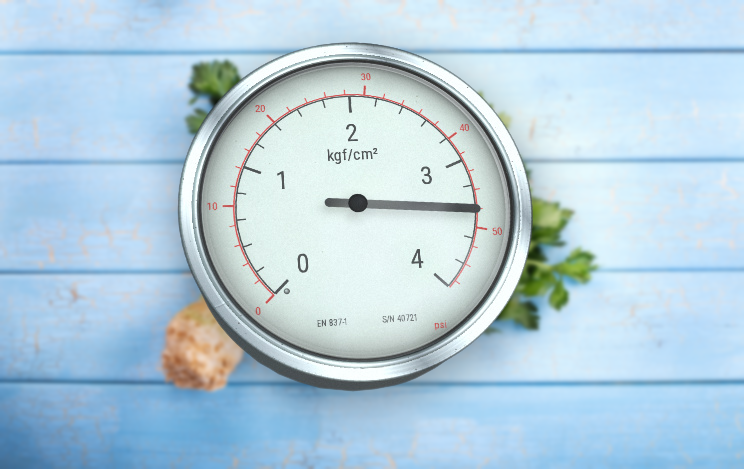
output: 3.4 (kg/cm²)
